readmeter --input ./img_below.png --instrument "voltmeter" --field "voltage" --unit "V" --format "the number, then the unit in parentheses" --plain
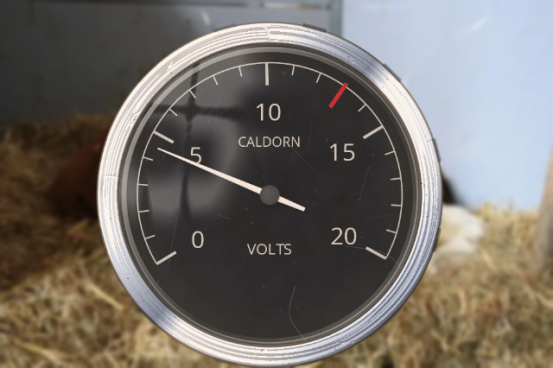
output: 4.5 (V)
